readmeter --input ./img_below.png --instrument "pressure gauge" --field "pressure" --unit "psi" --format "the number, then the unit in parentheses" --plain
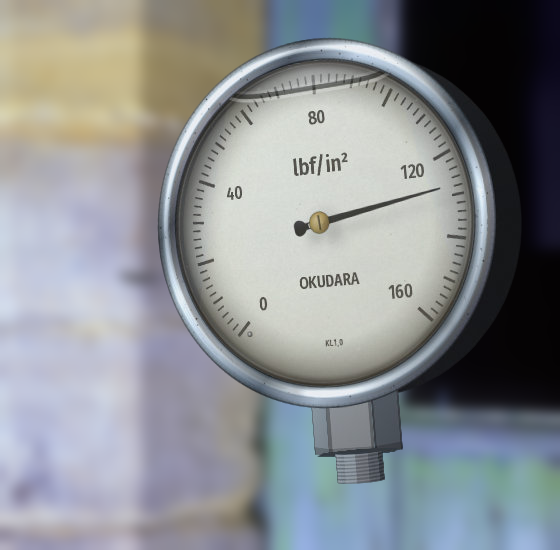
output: 128 (psi)
